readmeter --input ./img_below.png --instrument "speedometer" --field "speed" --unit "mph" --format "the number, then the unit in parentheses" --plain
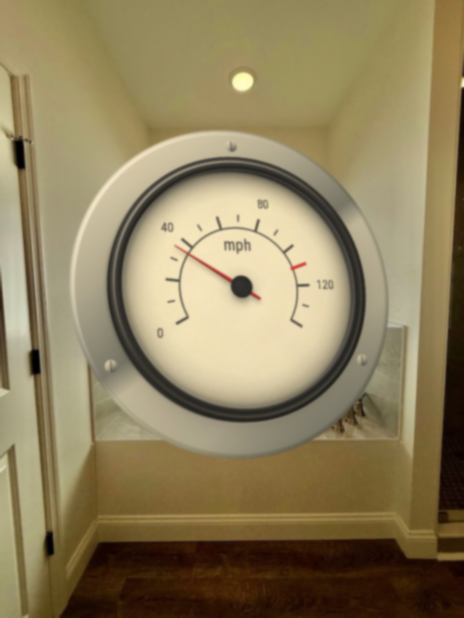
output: 35 (mph)
